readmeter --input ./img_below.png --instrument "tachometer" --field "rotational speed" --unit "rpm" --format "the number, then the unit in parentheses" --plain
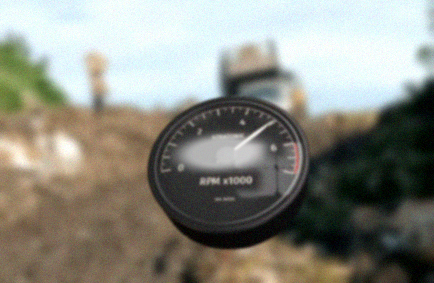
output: 5000 (rpm)
